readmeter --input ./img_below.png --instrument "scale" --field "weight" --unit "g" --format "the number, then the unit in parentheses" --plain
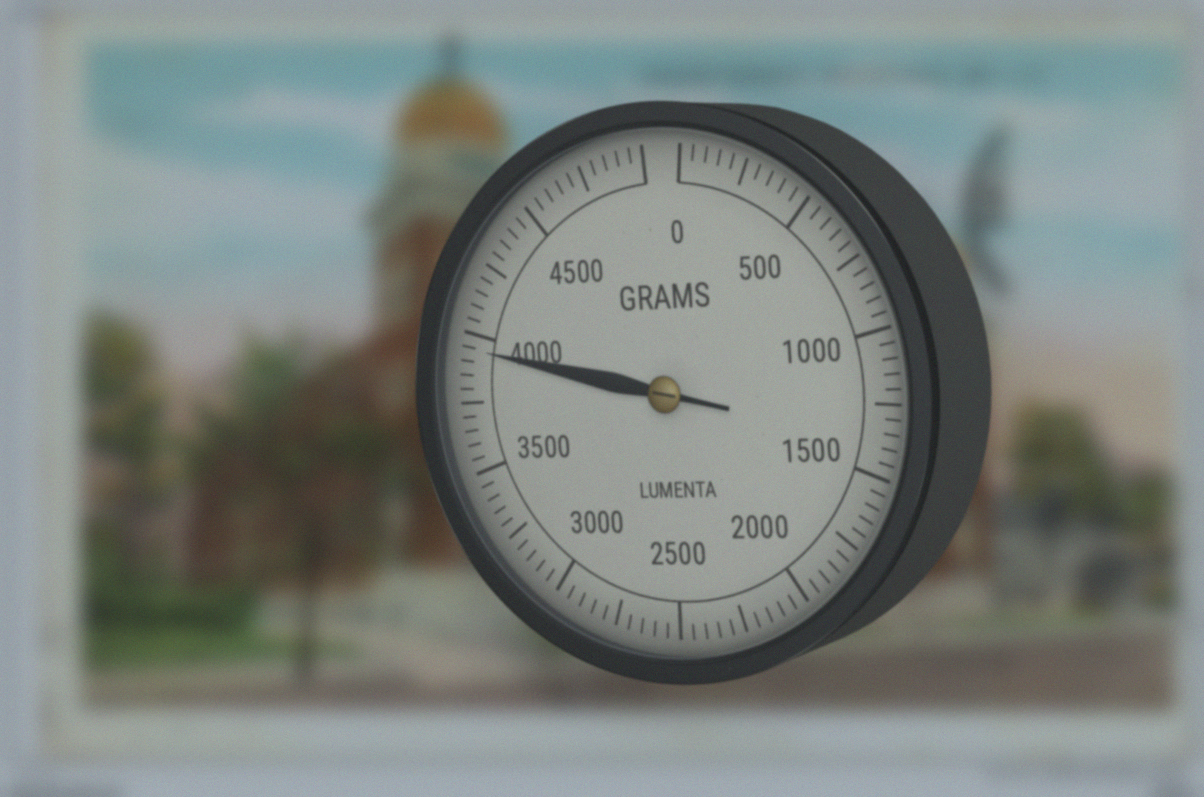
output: 3950 (g)
